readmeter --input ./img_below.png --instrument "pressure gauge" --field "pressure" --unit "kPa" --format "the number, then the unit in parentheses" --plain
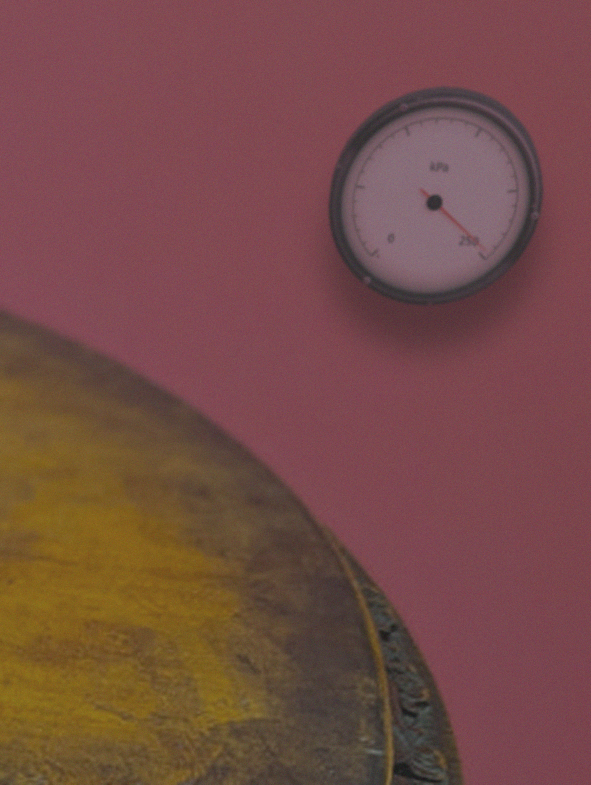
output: 245 (kPa)
